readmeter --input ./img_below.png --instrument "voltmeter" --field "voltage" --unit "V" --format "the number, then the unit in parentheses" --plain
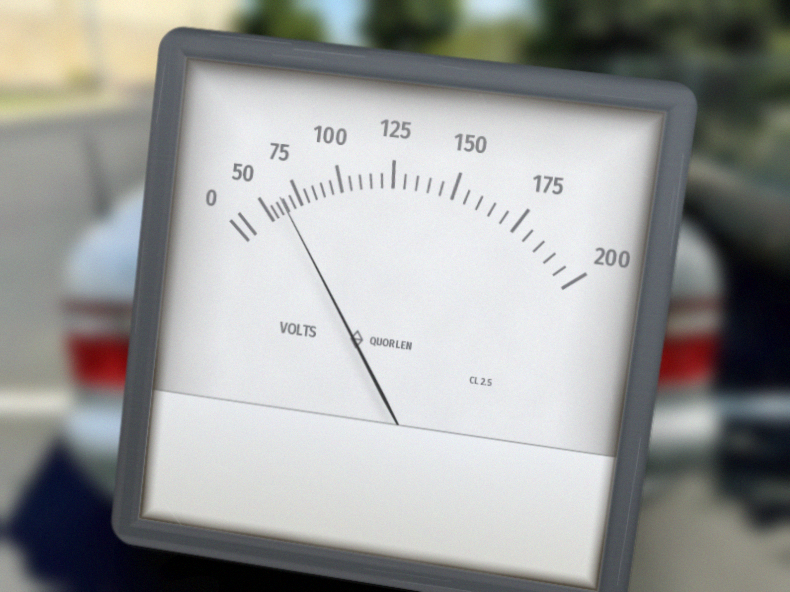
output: 65 (V)
